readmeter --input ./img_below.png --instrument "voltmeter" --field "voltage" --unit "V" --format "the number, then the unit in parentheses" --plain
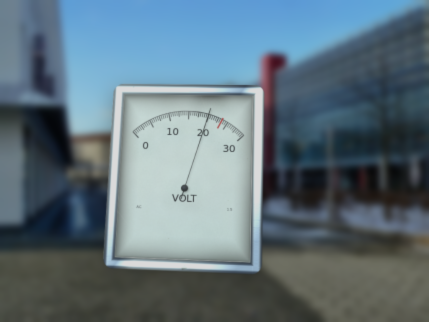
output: 20 (V)
